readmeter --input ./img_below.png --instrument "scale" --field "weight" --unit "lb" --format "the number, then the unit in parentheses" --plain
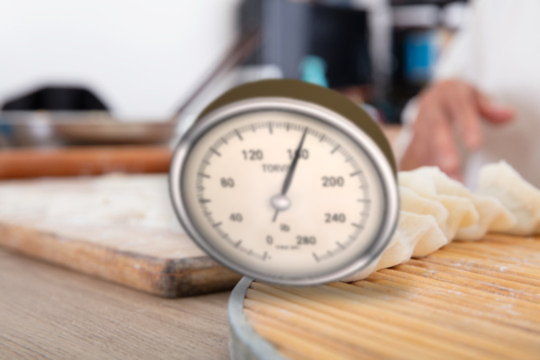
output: 160 (lb)
